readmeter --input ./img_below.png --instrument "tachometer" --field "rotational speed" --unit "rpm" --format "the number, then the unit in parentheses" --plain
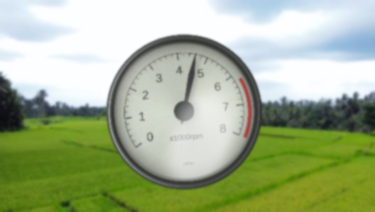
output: 4600 (rpm)
